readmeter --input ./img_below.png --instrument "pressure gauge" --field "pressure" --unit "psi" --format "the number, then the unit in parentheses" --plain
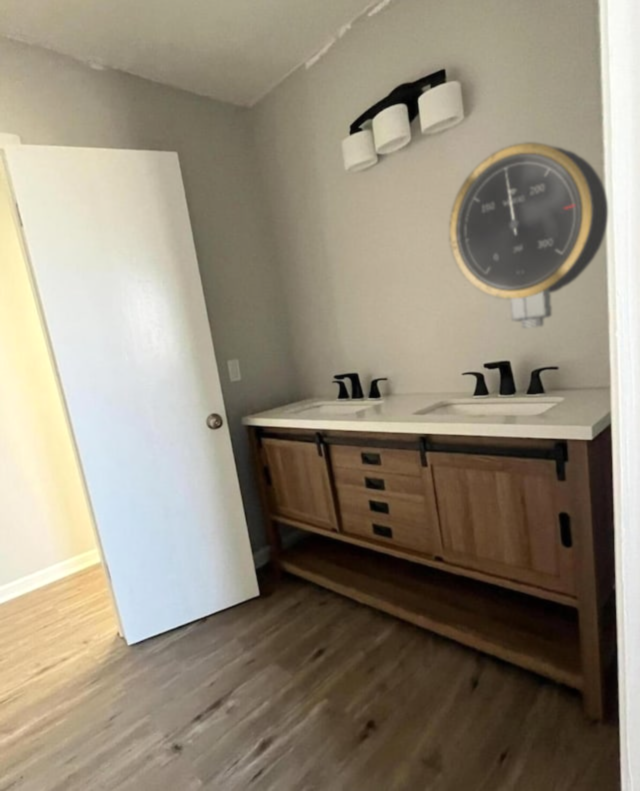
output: 150 (psi)
